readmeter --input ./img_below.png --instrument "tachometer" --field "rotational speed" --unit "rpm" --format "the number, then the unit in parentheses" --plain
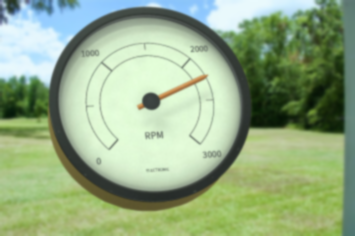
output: 2250 (rpm)
